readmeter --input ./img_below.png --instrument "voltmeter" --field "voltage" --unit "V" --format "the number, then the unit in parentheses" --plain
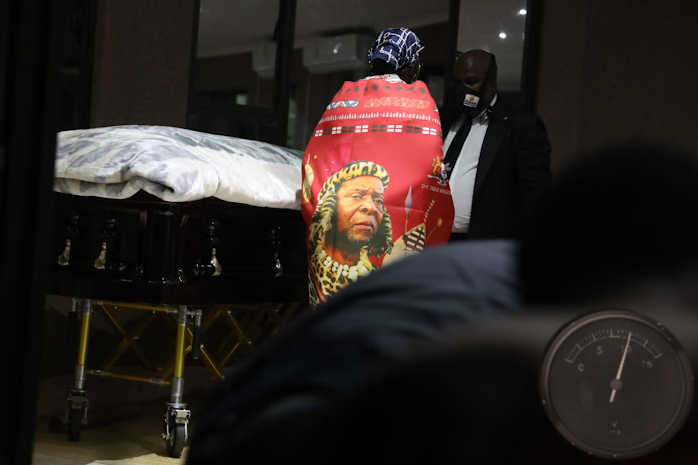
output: 10 (V)
